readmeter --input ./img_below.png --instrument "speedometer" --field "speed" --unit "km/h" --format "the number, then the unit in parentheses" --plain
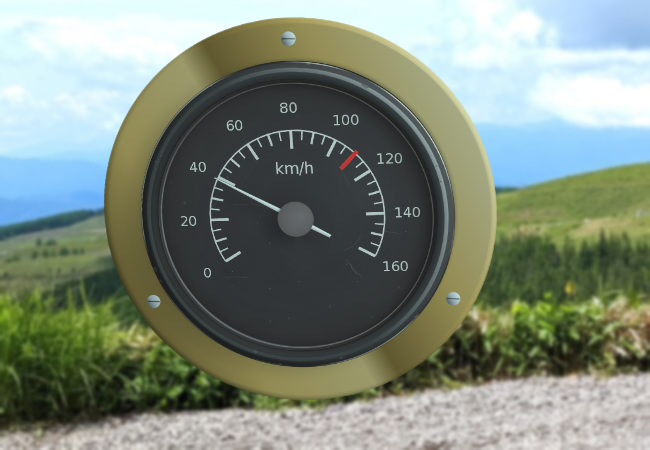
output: 40 (km/h)
